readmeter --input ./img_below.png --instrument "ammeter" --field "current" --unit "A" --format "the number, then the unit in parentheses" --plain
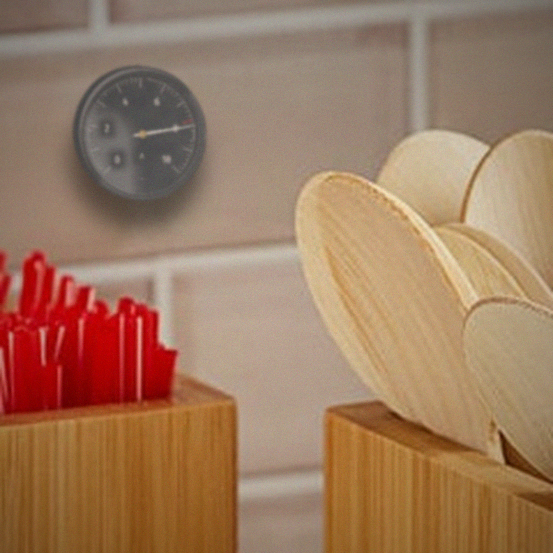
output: 8 (A)
